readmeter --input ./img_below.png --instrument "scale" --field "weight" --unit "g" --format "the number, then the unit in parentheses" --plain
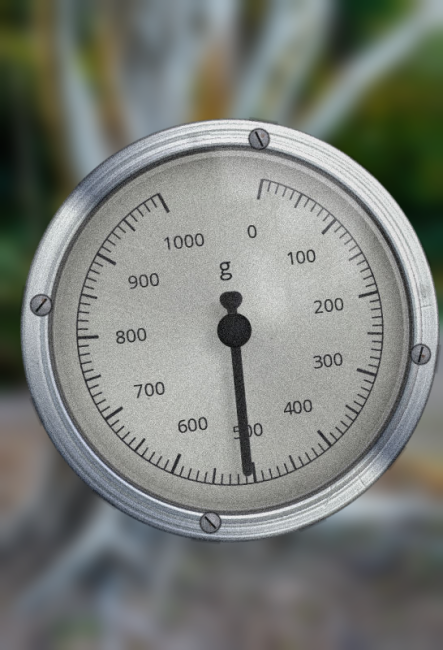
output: 510 (g)
